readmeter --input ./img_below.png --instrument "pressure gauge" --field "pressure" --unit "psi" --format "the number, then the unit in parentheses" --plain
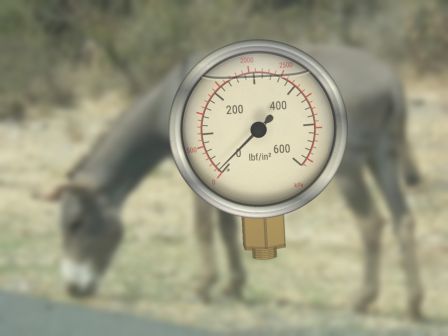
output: 10 (psi)
